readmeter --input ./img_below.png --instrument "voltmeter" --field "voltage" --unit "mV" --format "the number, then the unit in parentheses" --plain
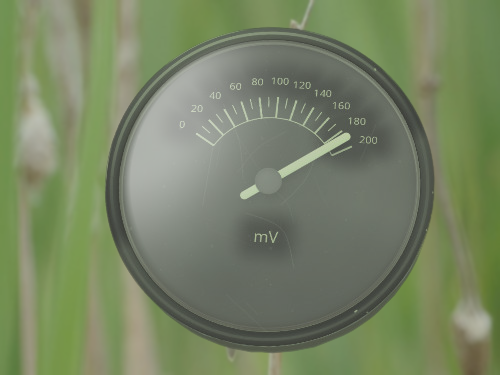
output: 190 (mV)
